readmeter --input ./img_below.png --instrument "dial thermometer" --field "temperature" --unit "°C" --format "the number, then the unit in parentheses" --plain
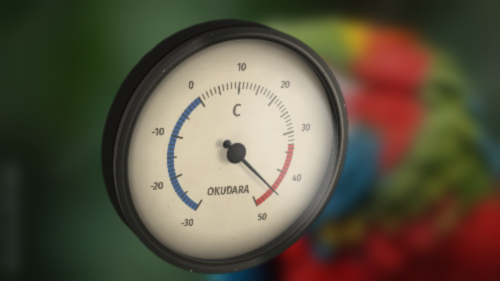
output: 45 (°C)
